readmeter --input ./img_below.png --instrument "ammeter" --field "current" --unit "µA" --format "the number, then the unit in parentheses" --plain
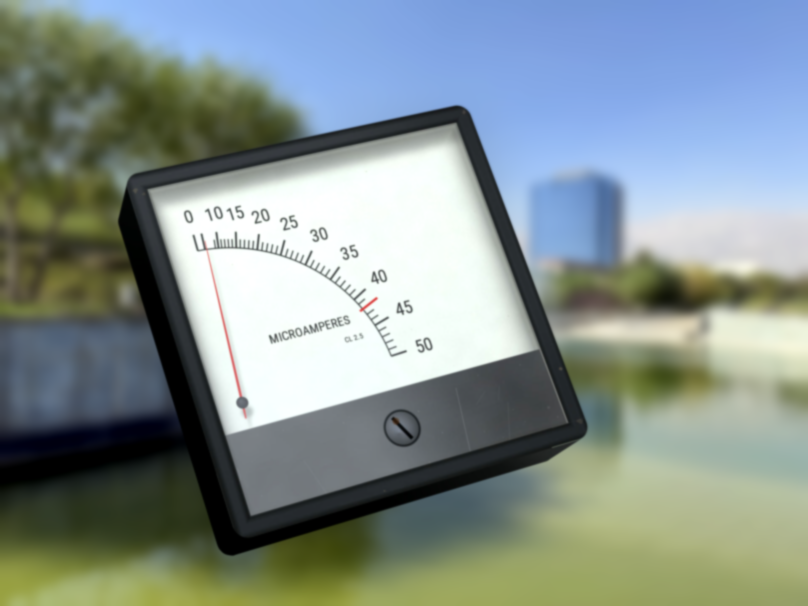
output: 5 (µA)
